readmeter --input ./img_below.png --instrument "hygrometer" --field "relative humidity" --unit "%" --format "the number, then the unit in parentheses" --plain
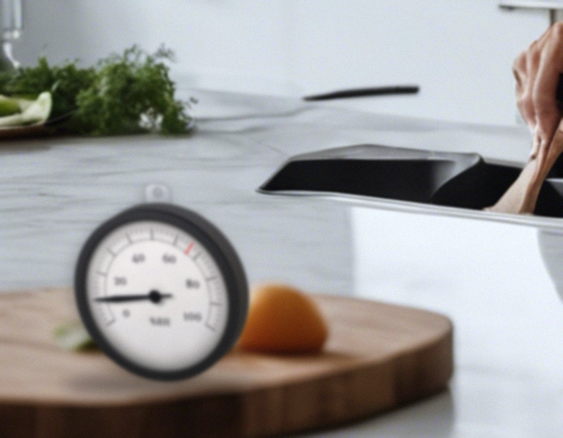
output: 10 (%)
